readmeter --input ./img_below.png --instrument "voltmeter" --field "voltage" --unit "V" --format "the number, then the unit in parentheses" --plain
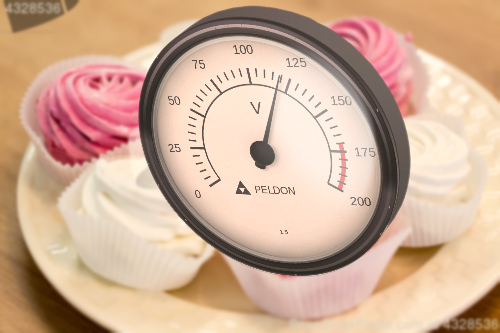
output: 120 (V)
